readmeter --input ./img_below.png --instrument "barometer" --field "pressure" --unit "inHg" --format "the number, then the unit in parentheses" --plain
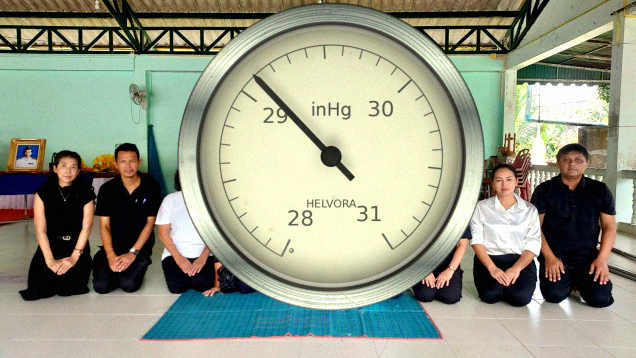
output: 29.1 (inHg)
